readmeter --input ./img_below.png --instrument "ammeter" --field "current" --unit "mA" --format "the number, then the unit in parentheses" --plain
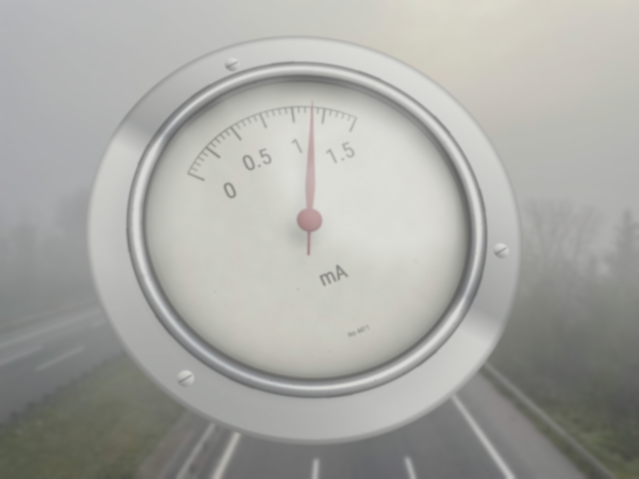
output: 1.15 (mA)
